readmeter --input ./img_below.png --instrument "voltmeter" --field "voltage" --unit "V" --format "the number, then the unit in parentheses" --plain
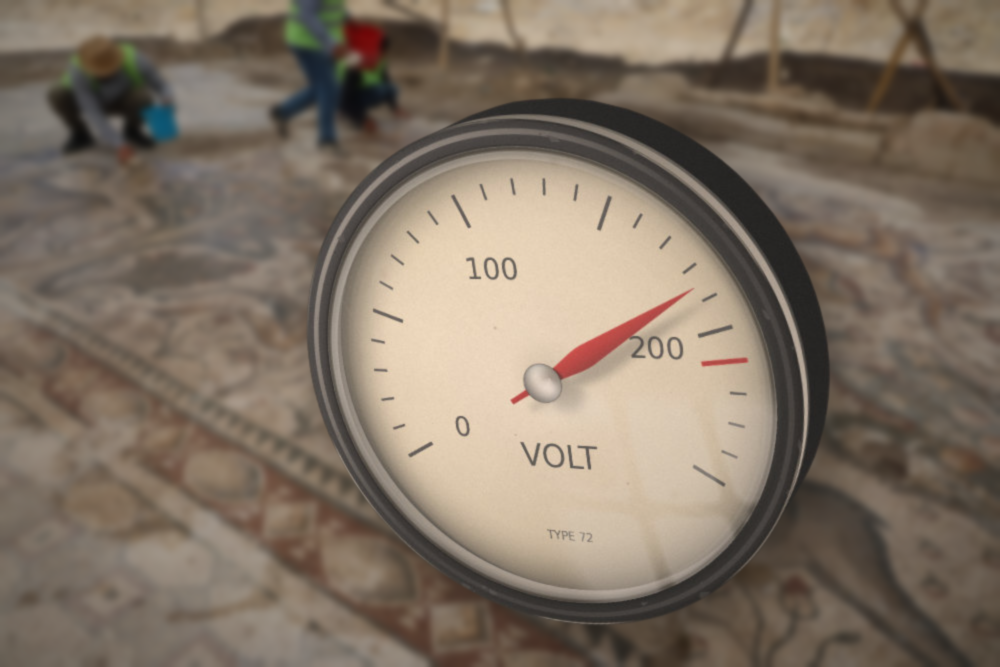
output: 185 (V)
